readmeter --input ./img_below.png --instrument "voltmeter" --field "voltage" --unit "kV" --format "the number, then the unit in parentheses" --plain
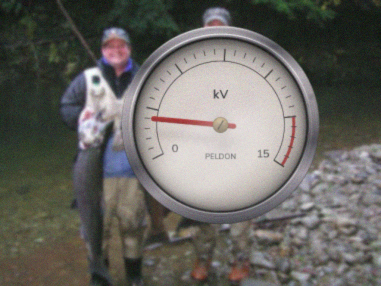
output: 2 (kV)
